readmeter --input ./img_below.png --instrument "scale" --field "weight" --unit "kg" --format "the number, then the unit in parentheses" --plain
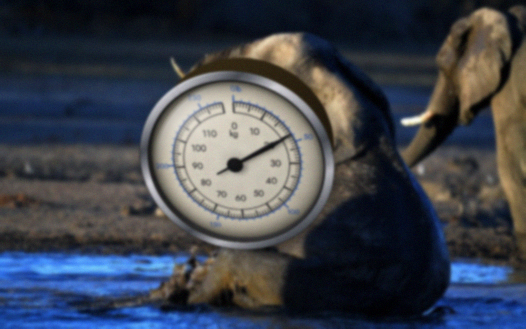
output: 20 (kg)
